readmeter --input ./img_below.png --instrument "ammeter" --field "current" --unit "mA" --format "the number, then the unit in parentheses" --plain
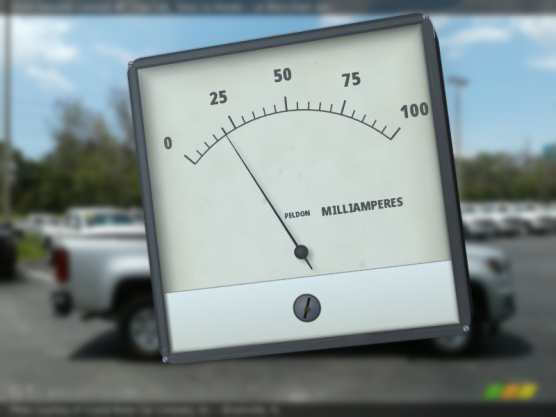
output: 20 (mA)
